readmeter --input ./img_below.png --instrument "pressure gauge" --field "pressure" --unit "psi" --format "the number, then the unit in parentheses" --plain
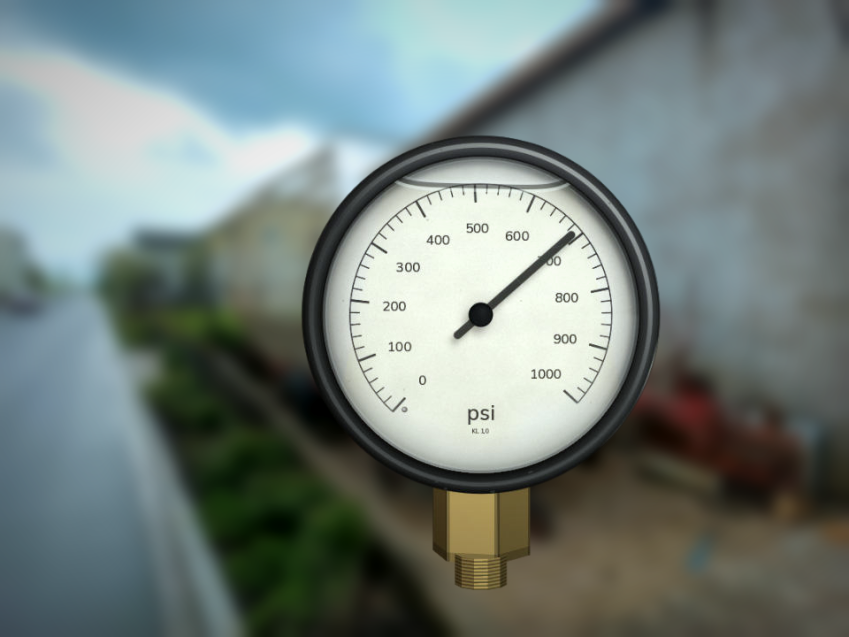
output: 690 (psi)
